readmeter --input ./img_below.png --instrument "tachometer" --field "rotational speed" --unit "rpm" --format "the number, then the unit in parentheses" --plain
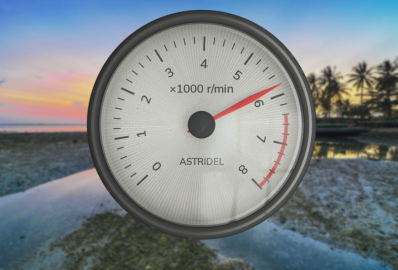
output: 5800 (rpm)
